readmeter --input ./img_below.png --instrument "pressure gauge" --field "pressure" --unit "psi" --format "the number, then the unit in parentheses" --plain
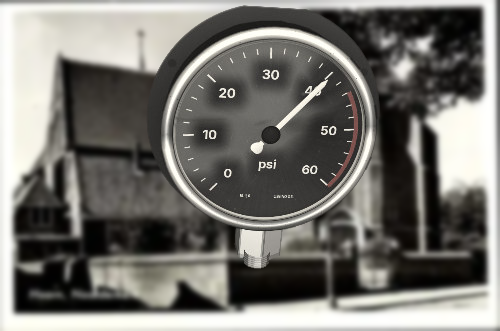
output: 40 (psi)
